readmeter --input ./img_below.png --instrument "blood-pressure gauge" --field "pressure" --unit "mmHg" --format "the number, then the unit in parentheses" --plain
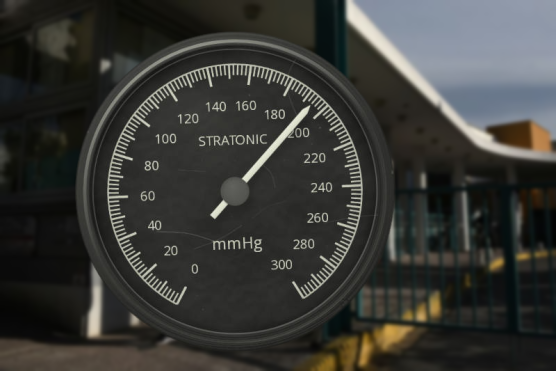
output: 194 (mmHg)
